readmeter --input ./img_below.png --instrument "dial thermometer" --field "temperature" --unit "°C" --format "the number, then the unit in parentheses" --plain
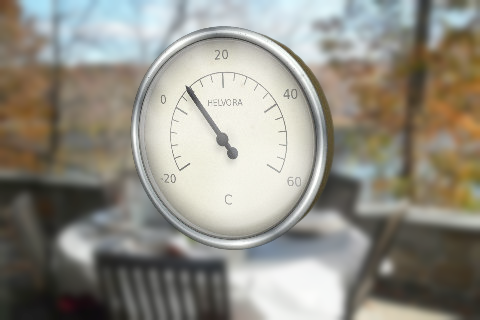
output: 8 (°C)
